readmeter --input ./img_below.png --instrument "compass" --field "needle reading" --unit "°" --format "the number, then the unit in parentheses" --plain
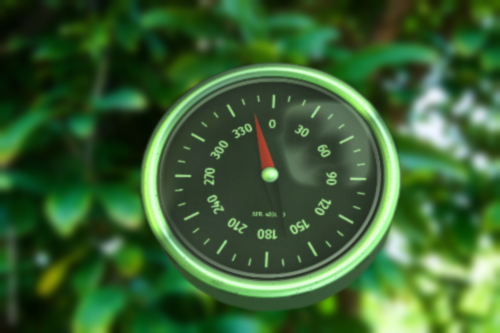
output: 345 (°)
